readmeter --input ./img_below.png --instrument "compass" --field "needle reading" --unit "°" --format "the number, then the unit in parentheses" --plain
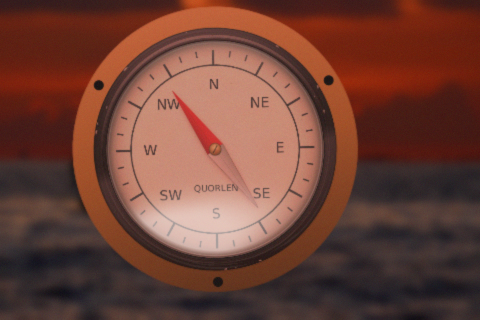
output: 325 (°)
